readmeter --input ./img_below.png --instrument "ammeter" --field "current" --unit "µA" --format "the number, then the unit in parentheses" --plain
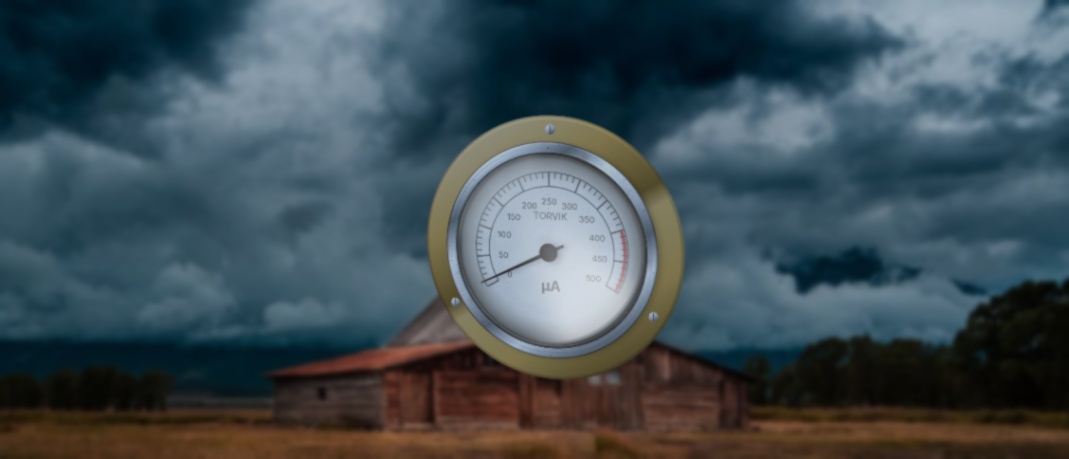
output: 10 (µA)
